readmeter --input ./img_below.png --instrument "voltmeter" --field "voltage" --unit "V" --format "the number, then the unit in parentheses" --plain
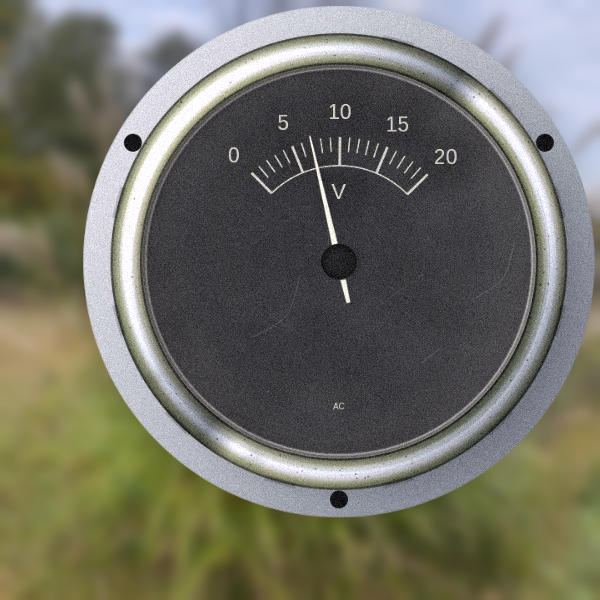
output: 7 (V)
